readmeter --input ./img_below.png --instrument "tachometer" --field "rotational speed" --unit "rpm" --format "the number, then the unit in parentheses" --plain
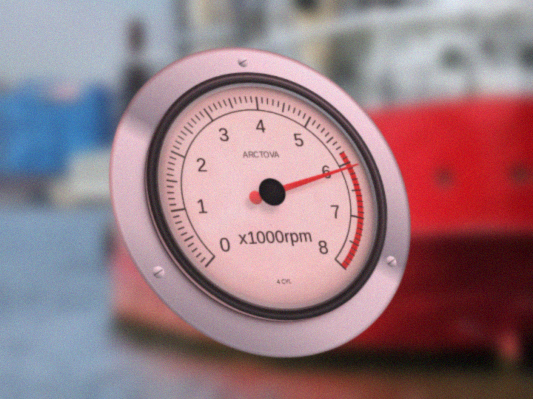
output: 6100 (rpm)
